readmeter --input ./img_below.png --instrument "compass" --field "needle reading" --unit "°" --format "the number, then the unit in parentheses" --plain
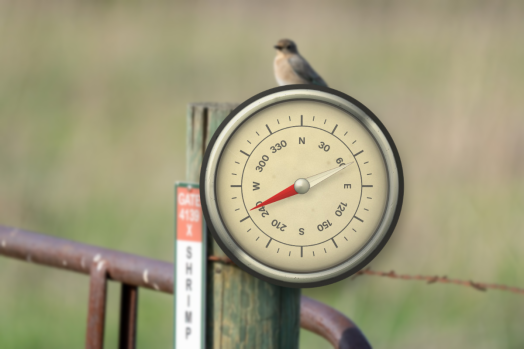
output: 245 (°)
